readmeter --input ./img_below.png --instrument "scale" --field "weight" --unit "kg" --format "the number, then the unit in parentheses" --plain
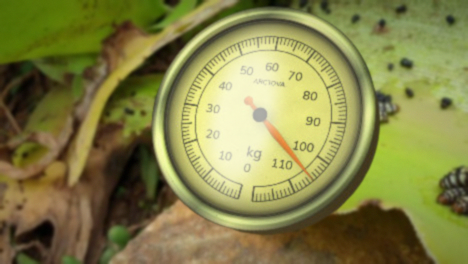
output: 105 (kg)
